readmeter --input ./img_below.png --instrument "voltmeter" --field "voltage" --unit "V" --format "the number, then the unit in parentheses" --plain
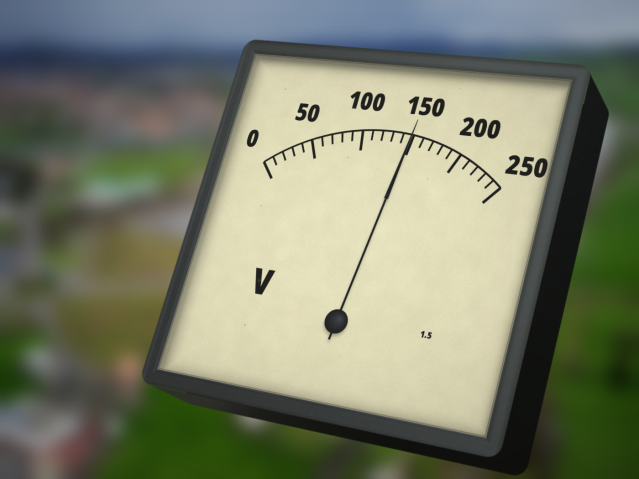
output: 150 (V)
